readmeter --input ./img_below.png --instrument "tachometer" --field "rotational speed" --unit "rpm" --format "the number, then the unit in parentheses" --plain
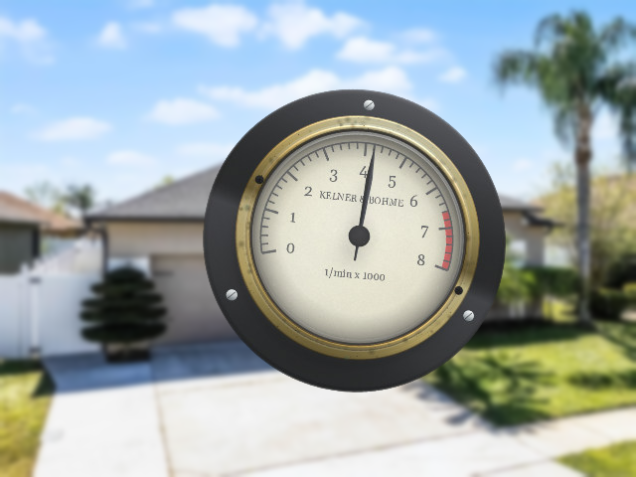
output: 4200 (rpm)
